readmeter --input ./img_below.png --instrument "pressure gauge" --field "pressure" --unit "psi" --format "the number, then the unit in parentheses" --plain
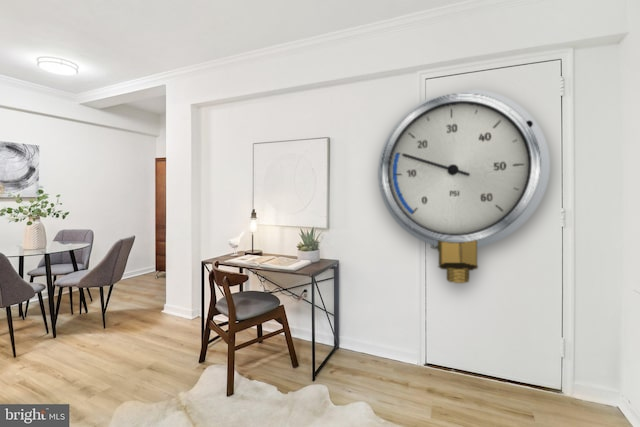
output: 15 (psi)
